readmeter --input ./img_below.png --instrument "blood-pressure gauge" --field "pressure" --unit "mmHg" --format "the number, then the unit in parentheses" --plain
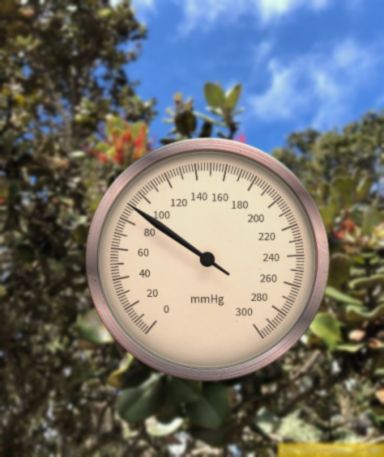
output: 90 (mmHg)
